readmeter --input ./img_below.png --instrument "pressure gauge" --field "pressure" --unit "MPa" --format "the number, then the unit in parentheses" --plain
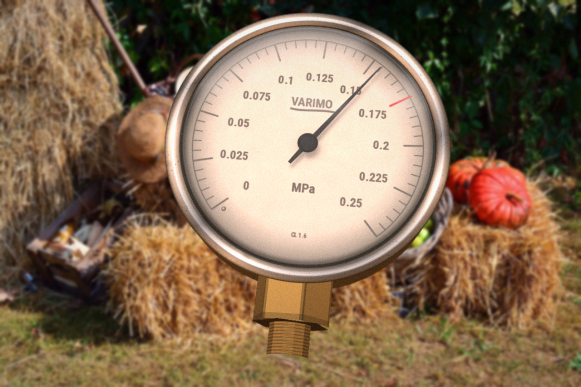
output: 0.155 (MPa)
